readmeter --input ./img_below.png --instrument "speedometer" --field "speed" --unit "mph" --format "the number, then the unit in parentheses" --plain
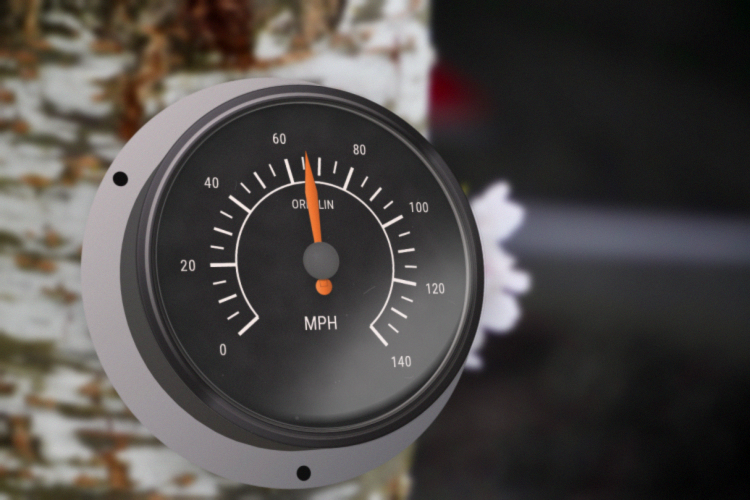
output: 65 (mph)
